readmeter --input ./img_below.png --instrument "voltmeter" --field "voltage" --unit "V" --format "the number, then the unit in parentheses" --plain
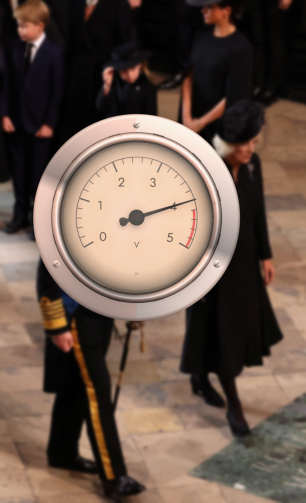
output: 4 (V)
